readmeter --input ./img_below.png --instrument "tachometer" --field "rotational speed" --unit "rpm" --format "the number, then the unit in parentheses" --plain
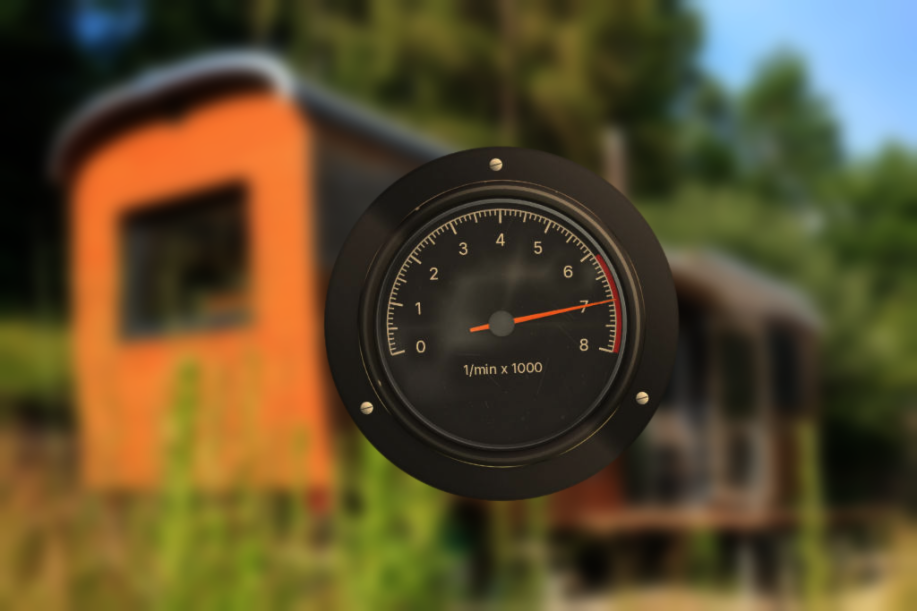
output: 7000 (rpm)
